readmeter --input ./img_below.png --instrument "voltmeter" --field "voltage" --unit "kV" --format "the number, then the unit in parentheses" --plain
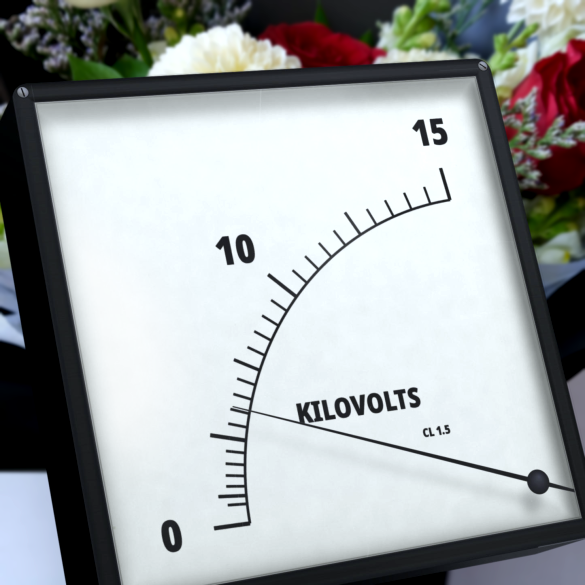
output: 6 (kV)
